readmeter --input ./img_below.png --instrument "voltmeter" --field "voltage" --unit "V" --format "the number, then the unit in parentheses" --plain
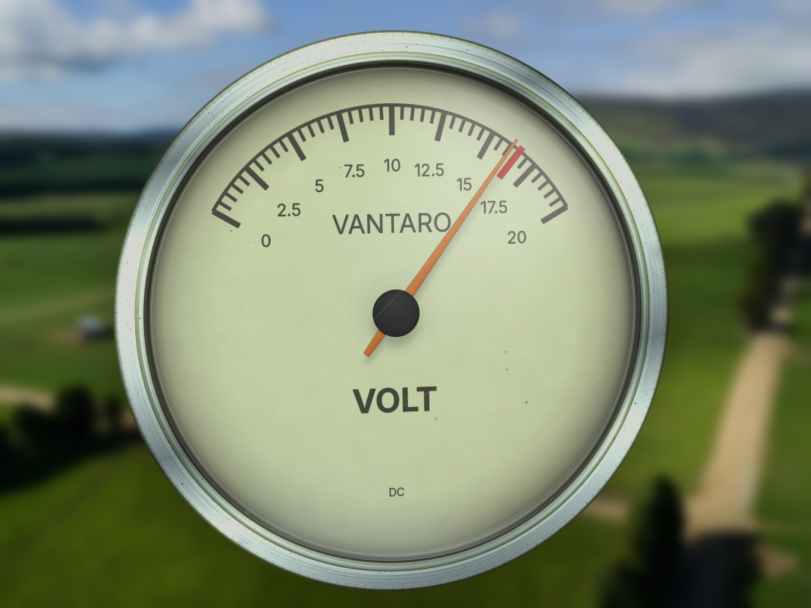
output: 16 (V)
